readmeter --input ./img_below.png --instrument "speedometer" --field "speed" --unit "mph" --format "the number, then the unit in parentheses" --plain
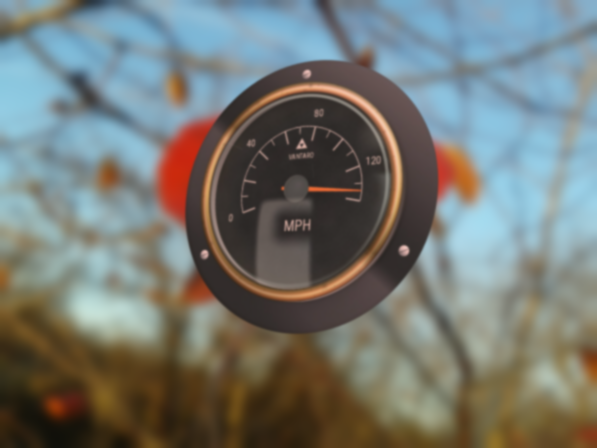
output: 135 (mph)
